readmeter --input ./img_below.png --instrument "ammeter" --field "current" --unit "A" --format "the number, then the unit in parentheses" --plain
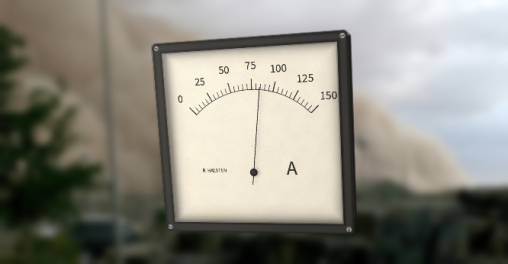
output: 85 (A)
